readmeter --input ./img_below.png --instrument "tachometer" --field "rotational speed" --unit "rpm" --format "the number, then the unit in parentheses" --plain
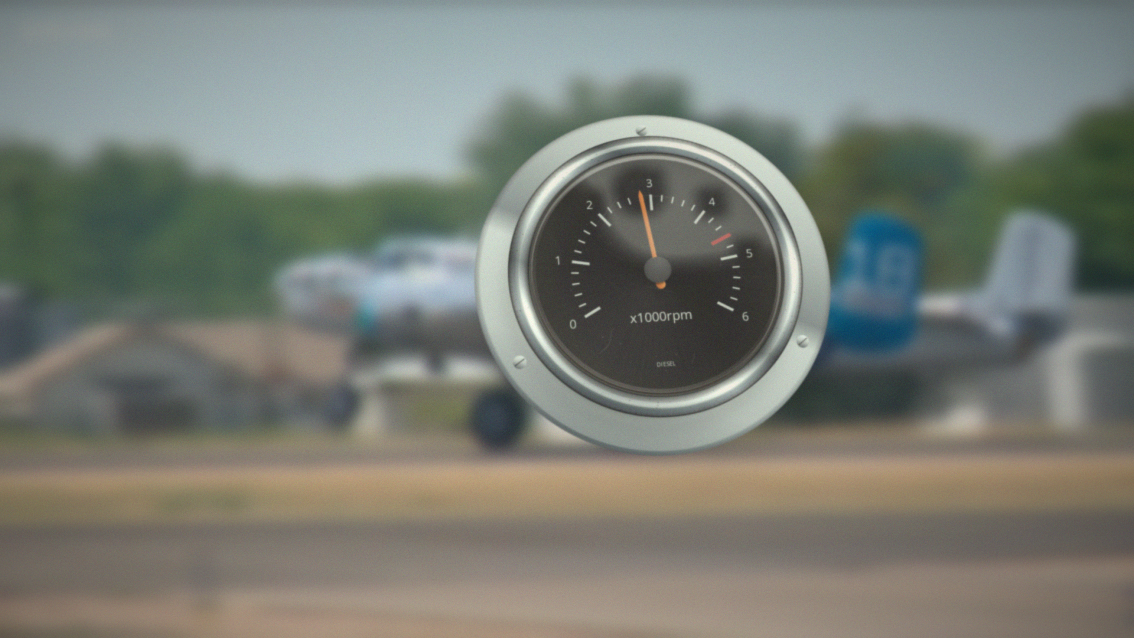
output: 2800 (rpm)
